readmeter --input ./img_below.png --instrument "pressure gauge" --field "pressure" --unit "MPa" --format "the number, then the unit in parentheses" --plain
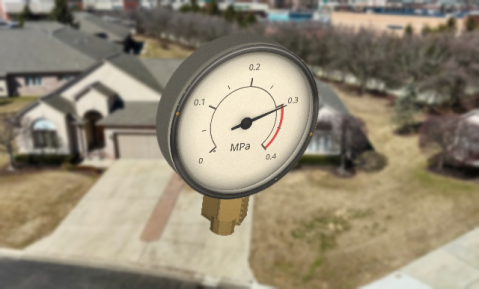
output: 0.3 (MPa)
